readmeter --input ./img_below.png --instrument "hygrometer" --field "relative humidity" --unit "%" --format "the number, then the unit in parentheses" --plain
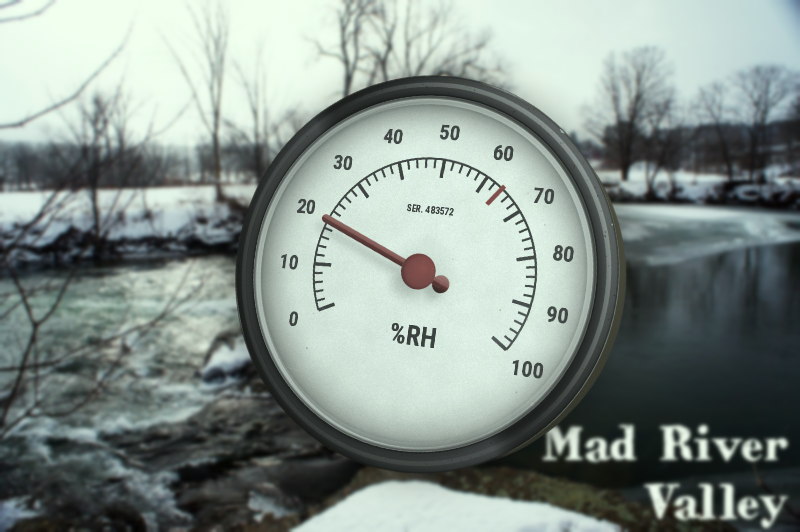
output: 20 (%)
